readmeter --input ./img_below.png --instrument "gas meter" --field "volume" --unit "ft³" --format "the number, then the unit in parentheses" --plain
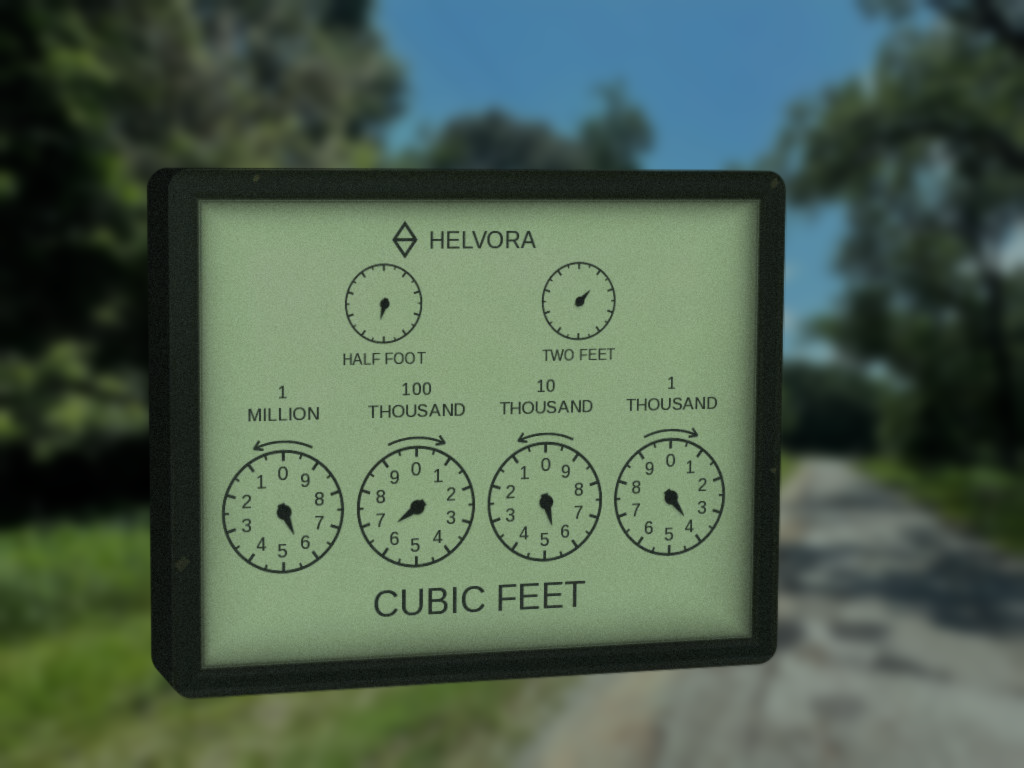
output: 565400 (ft³)
